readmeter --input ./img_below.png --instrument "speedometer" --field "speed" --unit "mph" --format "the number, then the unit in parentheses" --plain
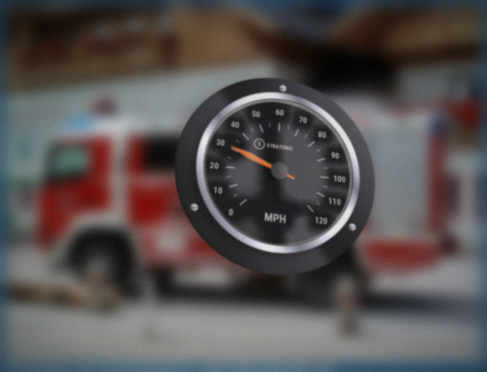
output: 30 (mph)
